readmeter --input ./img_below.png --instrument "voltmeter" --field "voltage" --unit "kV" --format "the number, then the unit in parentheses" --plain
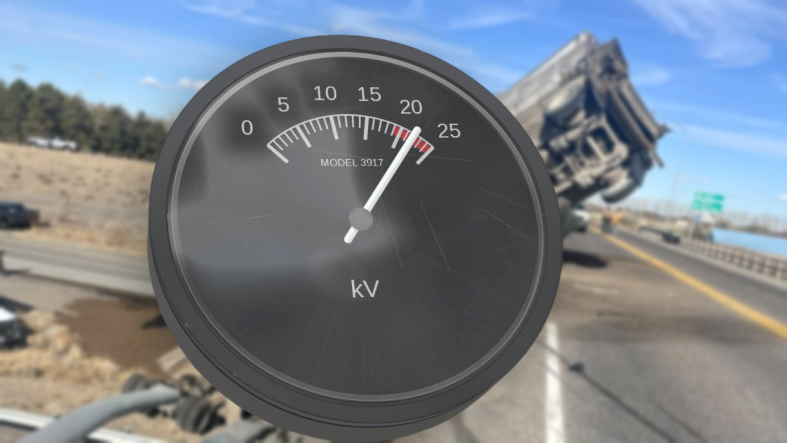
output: 22 (kV)
